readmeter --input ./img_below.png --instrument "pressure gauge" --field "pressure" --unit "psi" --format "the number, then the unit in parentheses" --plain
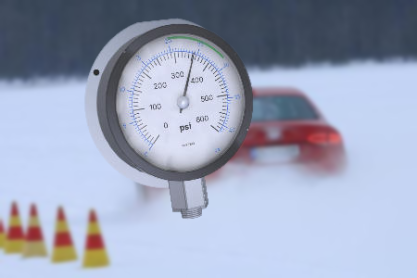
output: 350 (psi)
